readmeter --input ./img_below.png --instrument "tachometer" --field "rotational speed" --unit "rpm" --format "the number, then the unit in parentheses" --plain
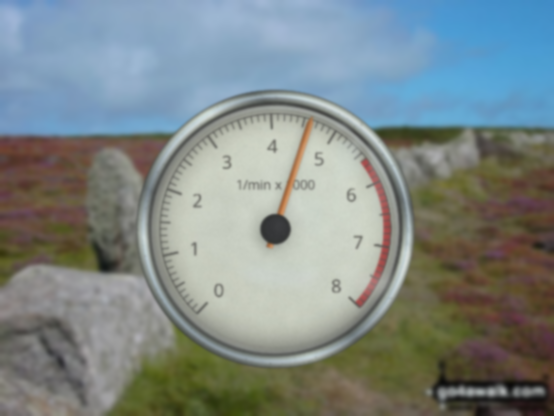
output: 4600 (rpm)
